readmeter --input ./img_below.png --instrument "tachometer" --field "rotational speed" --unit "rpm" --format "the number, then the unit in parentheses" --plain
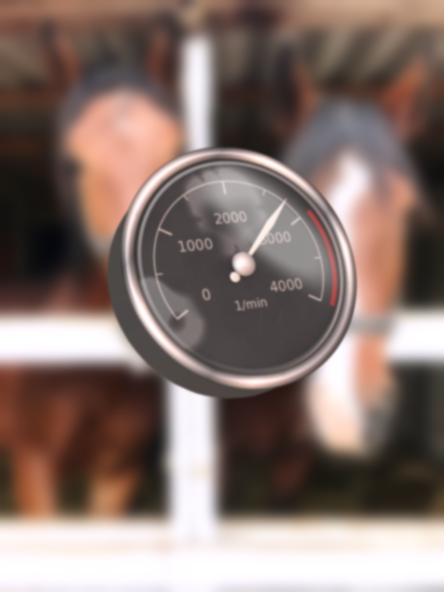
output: 2750 (rpm)
